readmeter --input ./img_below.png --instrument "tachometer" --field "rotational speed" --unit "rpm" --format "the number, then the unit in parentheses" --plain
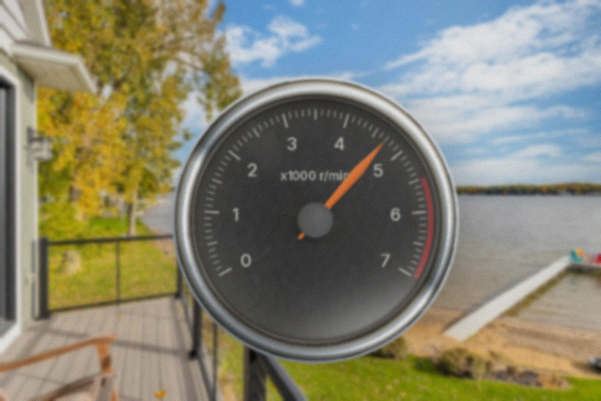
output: 4700 (rpm)
